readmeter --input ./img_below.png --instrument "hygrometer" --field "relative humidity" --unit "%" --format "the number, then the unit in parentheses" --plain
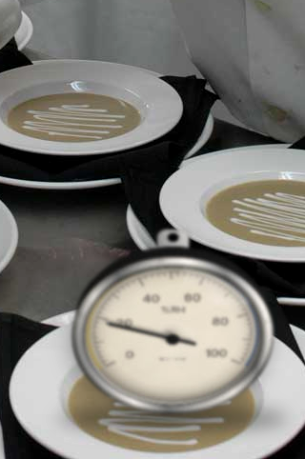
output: 20 (%)
